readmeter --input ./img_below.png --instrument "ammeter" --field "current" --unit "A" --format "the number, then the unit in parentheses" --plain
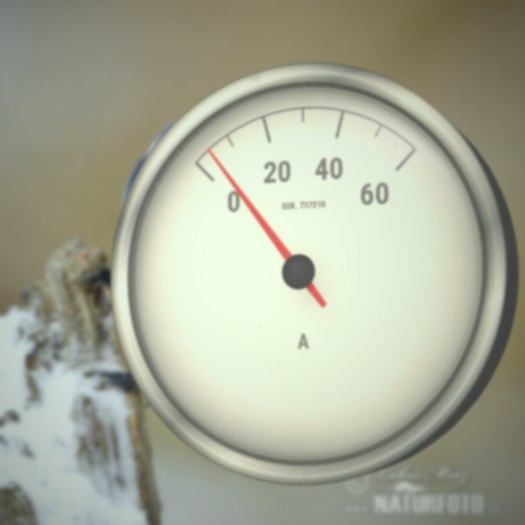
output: 5 (A)
